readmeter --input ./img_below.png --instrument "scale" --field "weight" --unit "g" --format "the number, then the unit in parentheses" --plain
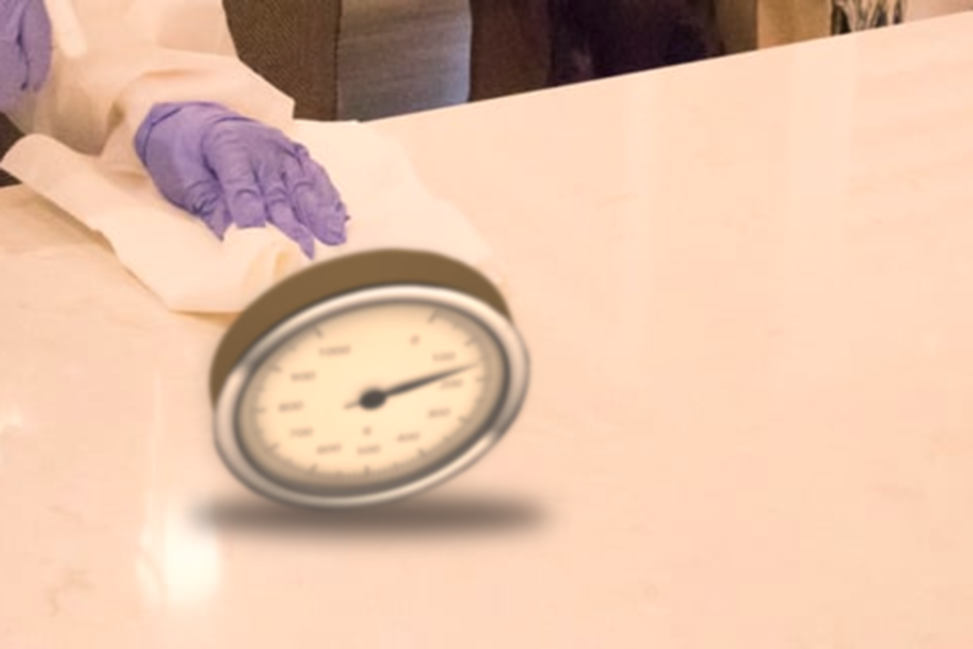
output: 150 (g)
